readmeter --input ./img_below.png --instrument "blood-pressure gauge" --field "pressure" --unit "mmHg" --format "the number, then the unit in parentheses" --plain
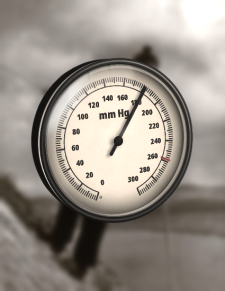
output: 180 (mmHg)
